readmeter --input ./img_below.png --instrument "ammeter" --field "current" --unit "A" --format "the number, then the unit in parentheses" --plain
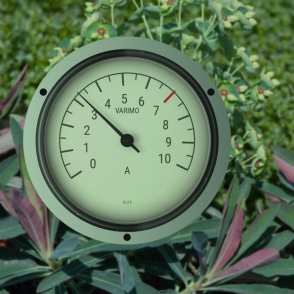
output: 3.25 (A)
